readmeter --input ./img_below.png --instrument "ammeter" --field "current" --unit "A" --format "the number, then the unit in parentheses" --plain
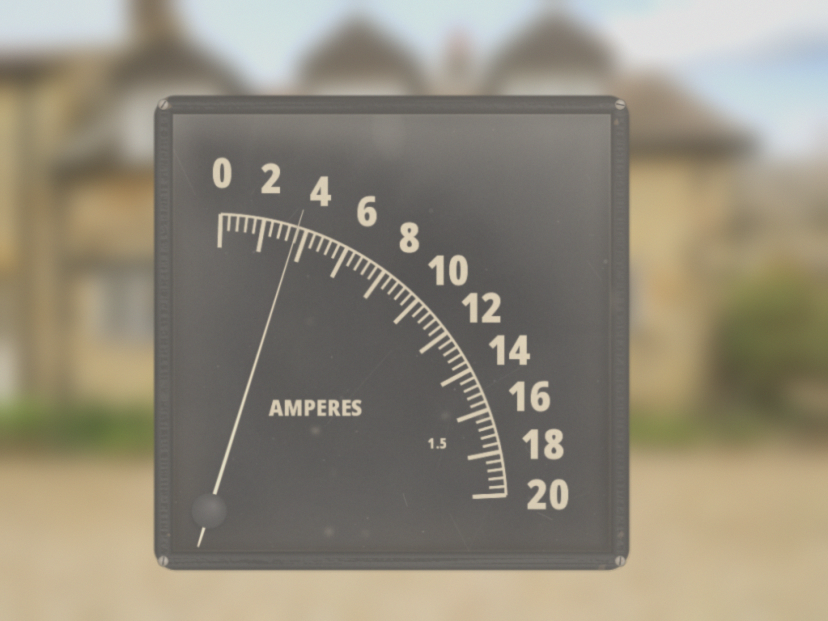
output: 3.6 (A)
